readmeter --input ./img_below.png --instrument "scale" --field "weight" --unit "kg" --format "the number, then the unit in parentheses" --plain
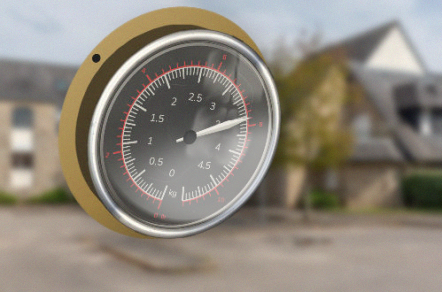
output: 3.5 (kg)
